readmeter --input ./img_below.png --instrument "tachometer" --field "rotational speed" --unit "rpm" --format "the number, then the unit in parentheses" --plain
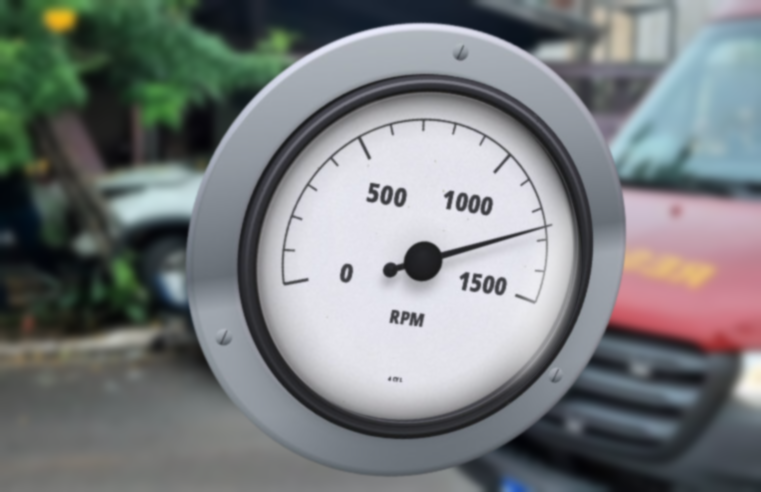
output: 1250 (rpm)
